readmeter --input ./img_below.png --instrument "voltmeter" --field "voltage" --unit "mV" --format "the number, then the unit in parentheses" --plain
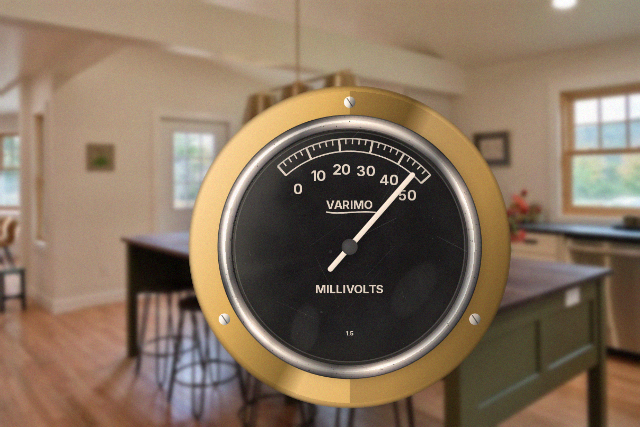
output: 46 (mV)
